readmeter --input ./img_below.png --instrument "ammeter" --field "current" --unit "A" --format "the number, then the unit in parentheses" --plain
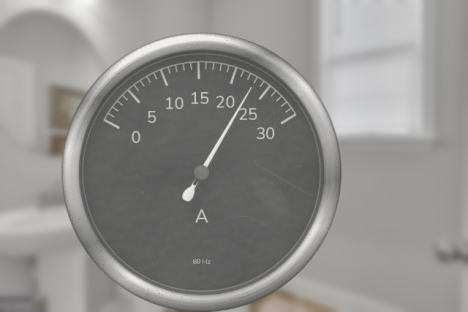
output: 23 (A)
